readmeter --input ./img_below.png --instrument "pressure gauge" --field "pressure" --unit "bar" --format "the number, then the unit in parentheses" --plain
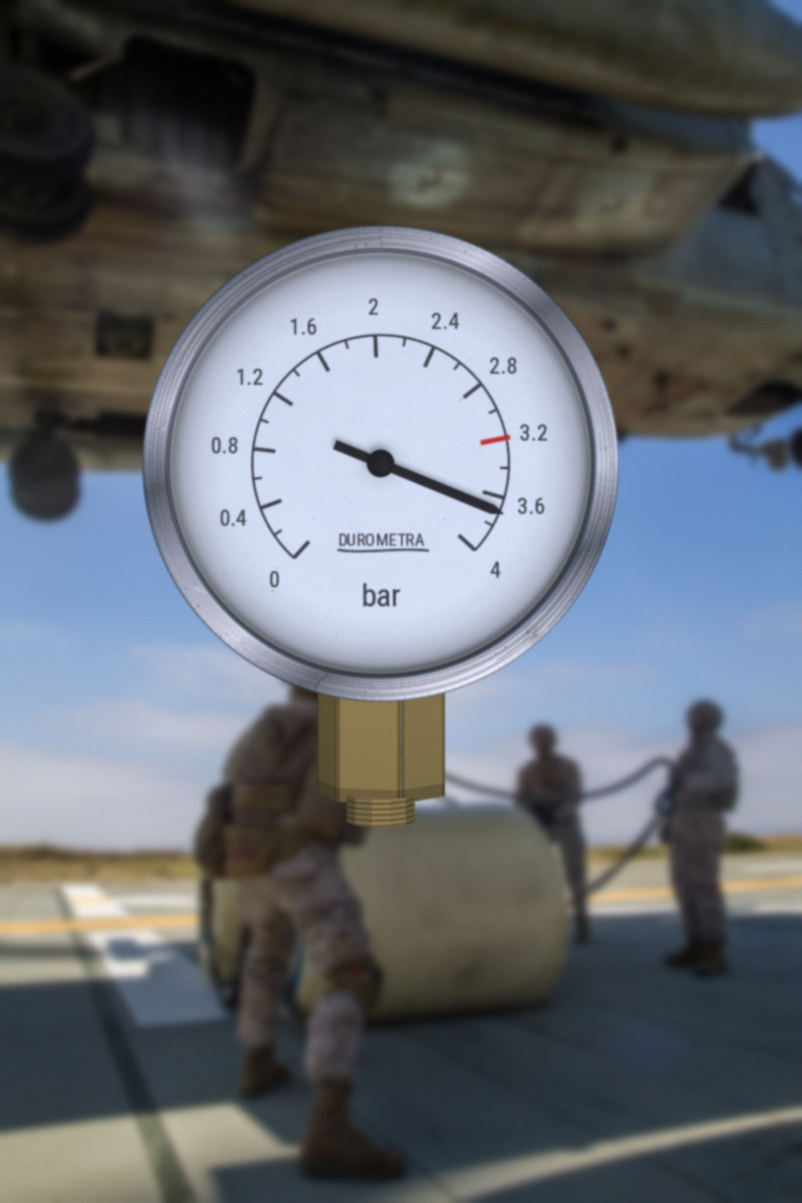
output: 3.7 (bar)
